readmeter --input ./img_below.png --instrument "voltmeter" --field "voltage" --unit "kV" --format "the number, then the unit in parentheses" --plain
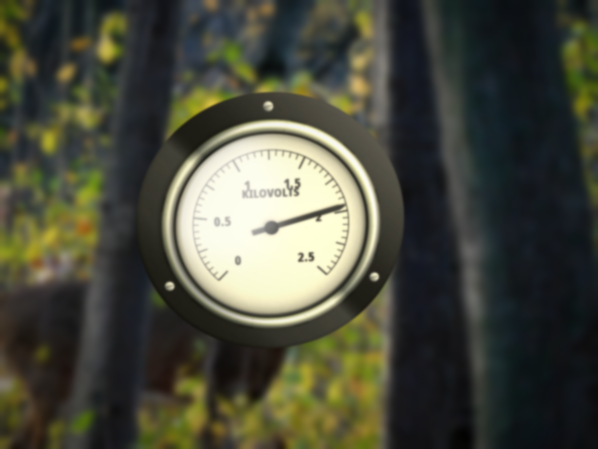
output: 1.95 (kV)
